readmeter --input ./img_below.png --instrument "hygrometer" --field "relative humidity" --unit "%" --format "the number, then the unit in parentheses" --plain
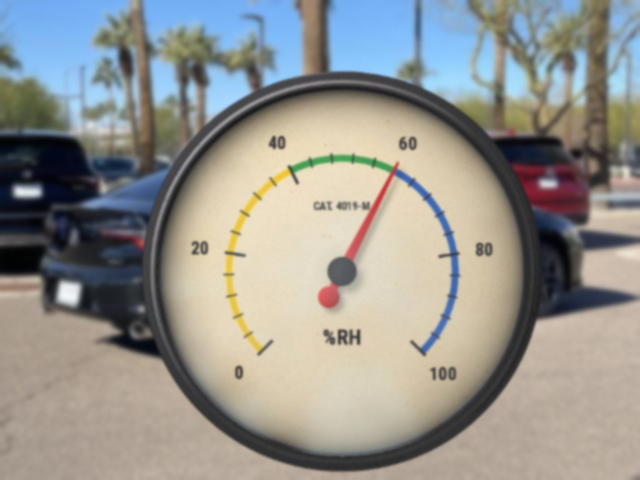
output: 60 (%)
